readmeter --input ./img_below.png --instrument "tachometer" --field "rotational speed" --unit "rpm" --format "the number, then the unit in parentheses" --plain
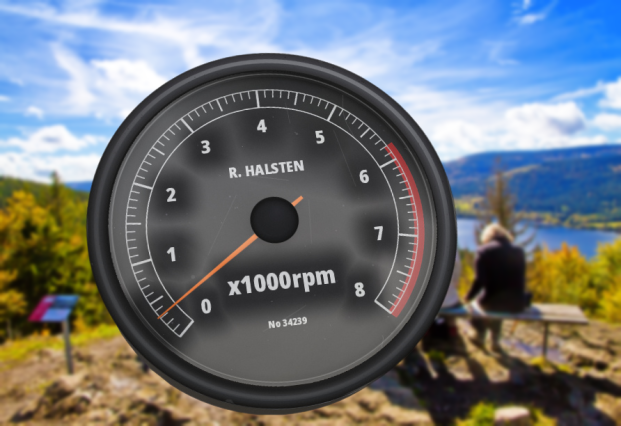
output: 300 (rpm)
